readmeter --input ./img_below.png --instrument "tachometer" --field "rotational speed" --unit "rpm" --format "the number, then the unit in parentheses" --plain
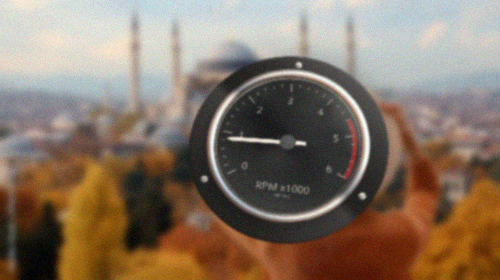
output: 800 (rpm)
